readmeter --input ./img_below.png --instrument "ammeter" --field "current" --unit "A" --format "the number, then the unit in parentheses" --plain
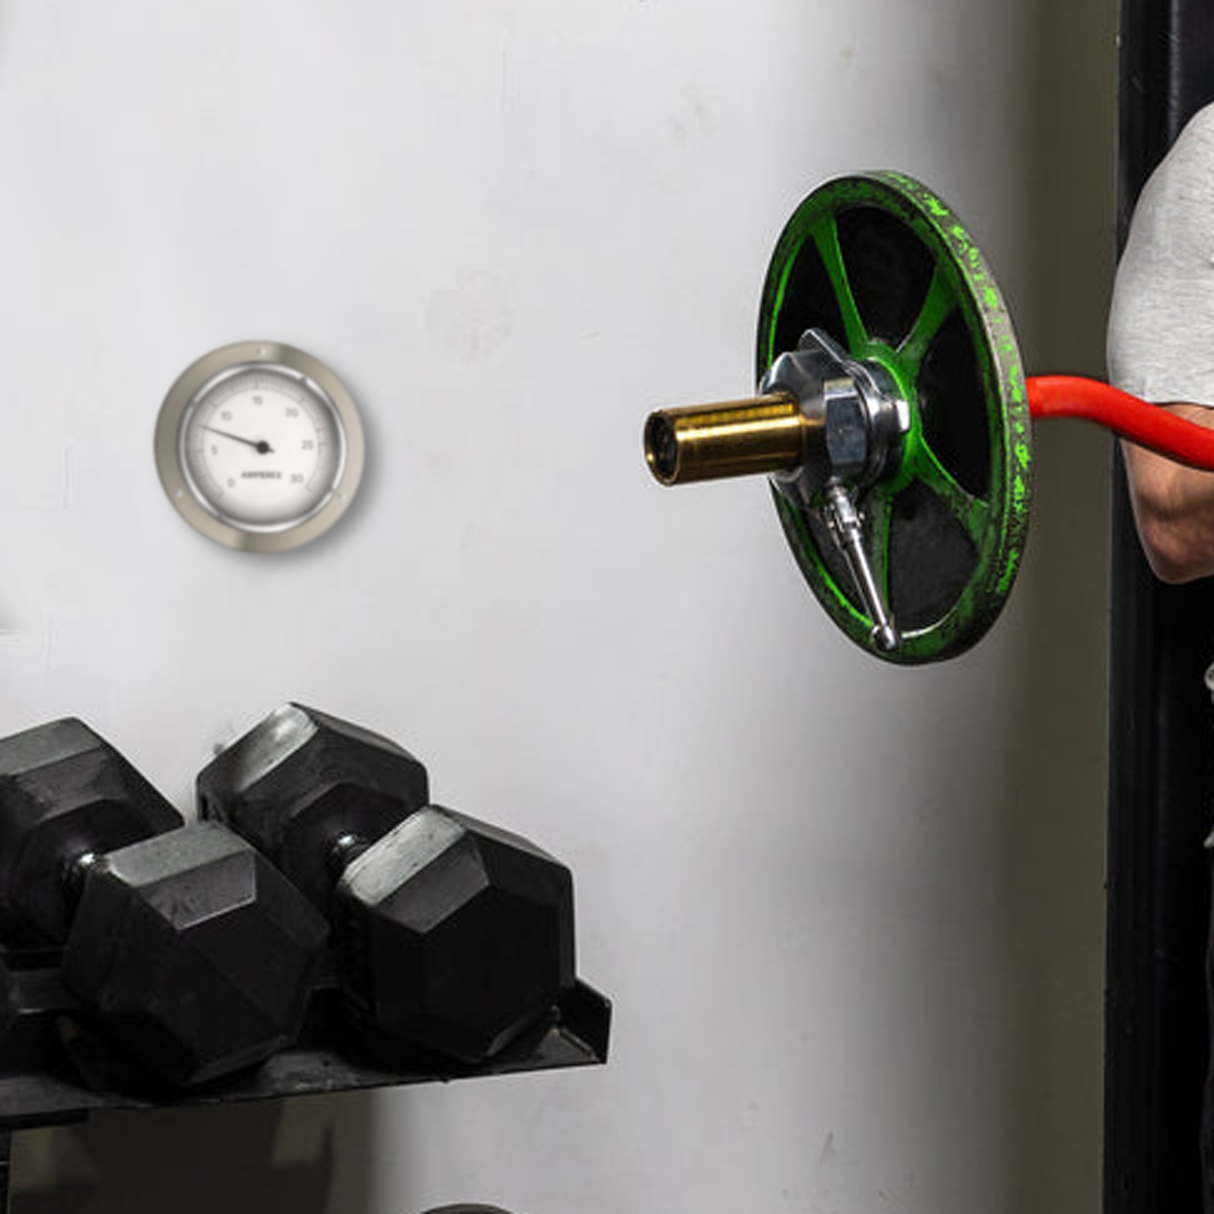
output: 7.5 (A)
